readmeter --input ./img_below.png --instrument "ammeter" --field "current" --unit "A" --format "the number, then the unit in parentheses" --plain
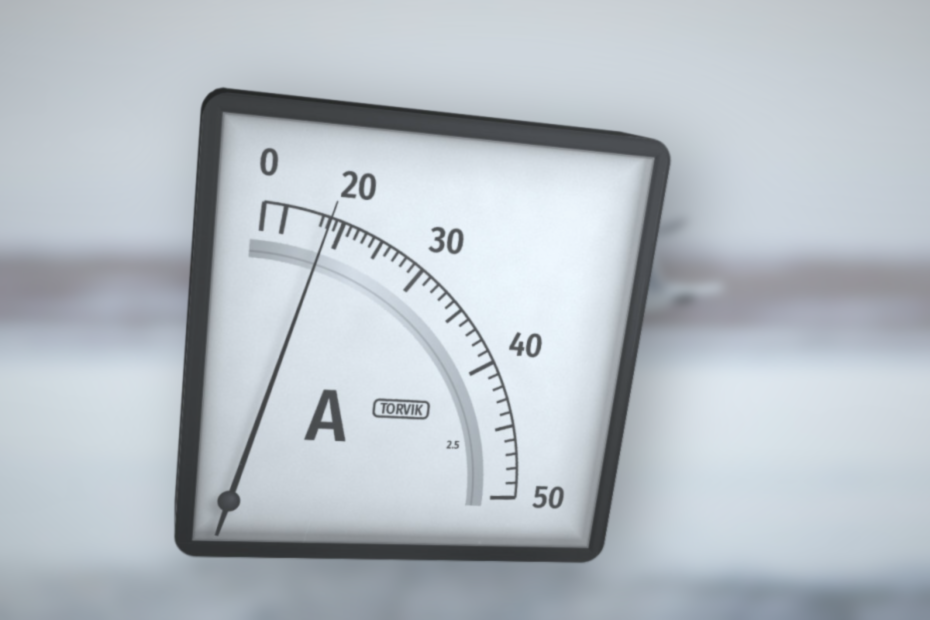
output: 18 (A)
